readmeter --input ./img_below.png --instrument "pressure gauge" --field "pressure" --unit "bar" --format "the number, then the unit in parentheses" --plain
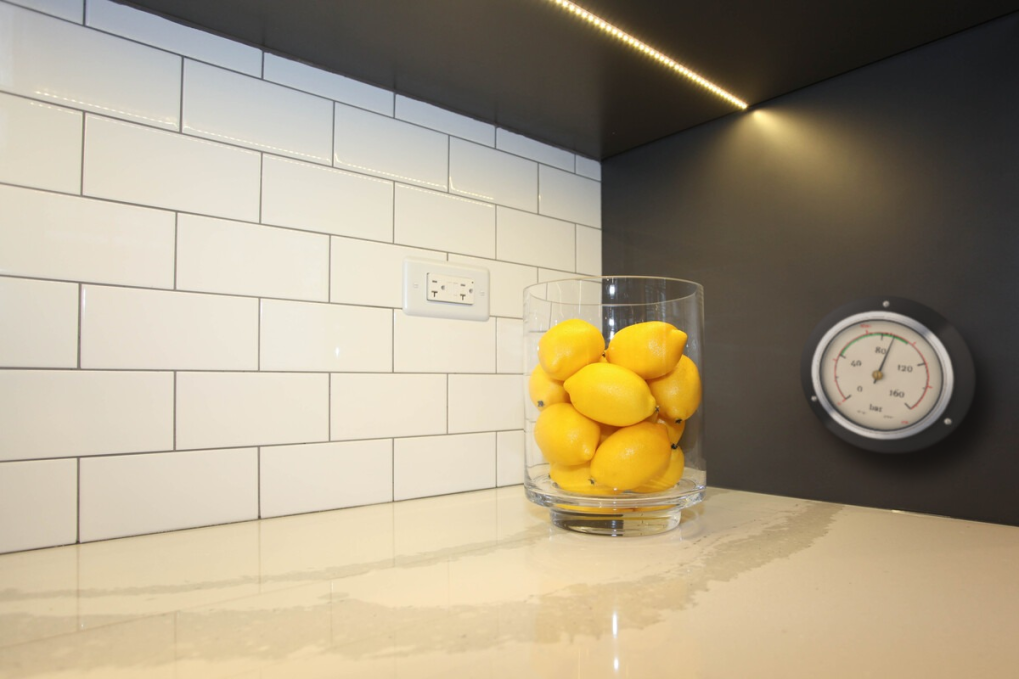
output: 90 (bar)
